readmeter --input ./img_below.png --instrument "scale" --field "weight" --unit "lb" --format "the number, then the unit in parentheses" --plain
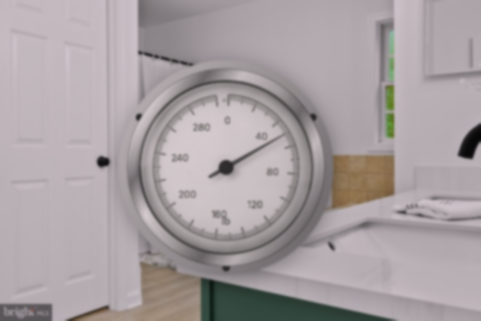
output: 50 (lb)
